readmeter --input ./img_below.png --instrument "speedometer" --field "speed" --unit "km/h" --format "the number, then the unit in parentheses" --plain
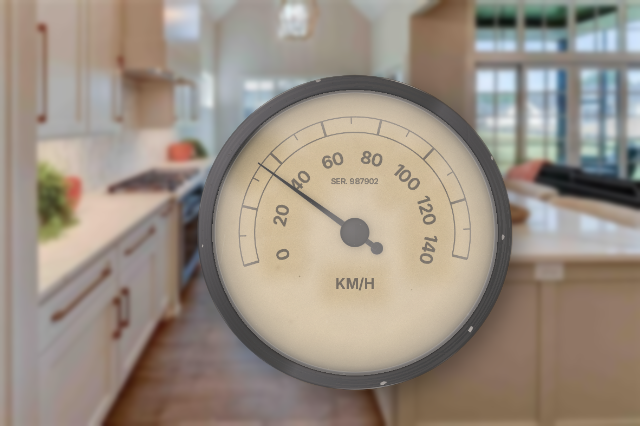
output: 35 (km/h)
